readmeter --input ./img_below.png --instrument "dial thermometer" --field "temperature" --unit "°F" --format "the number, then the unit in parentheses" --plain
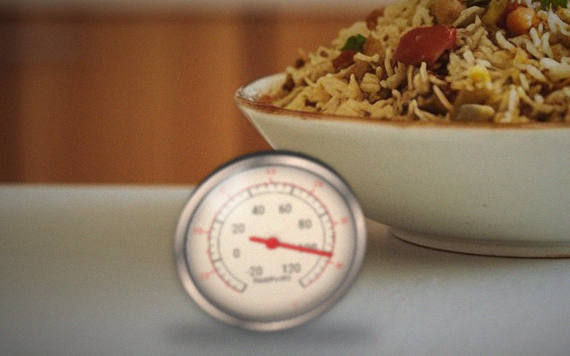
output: 100 (°F)
